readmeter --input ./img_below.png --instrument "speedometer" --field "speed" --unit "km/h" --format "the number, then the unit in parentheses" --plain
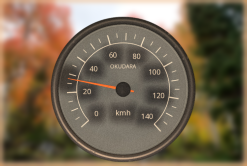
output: 27.5 (km/h)
